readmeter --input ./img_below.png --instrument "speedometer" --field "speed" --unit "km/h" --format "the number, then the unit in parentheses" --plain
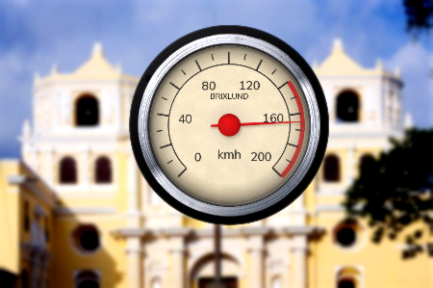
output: 165 (km/h)
